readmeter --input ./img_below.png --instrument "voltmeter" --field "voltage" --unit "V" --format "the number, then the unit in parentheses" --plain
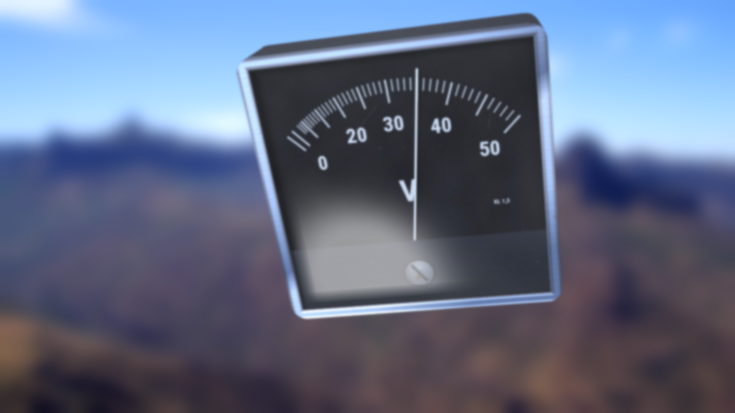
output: 35 (V)
